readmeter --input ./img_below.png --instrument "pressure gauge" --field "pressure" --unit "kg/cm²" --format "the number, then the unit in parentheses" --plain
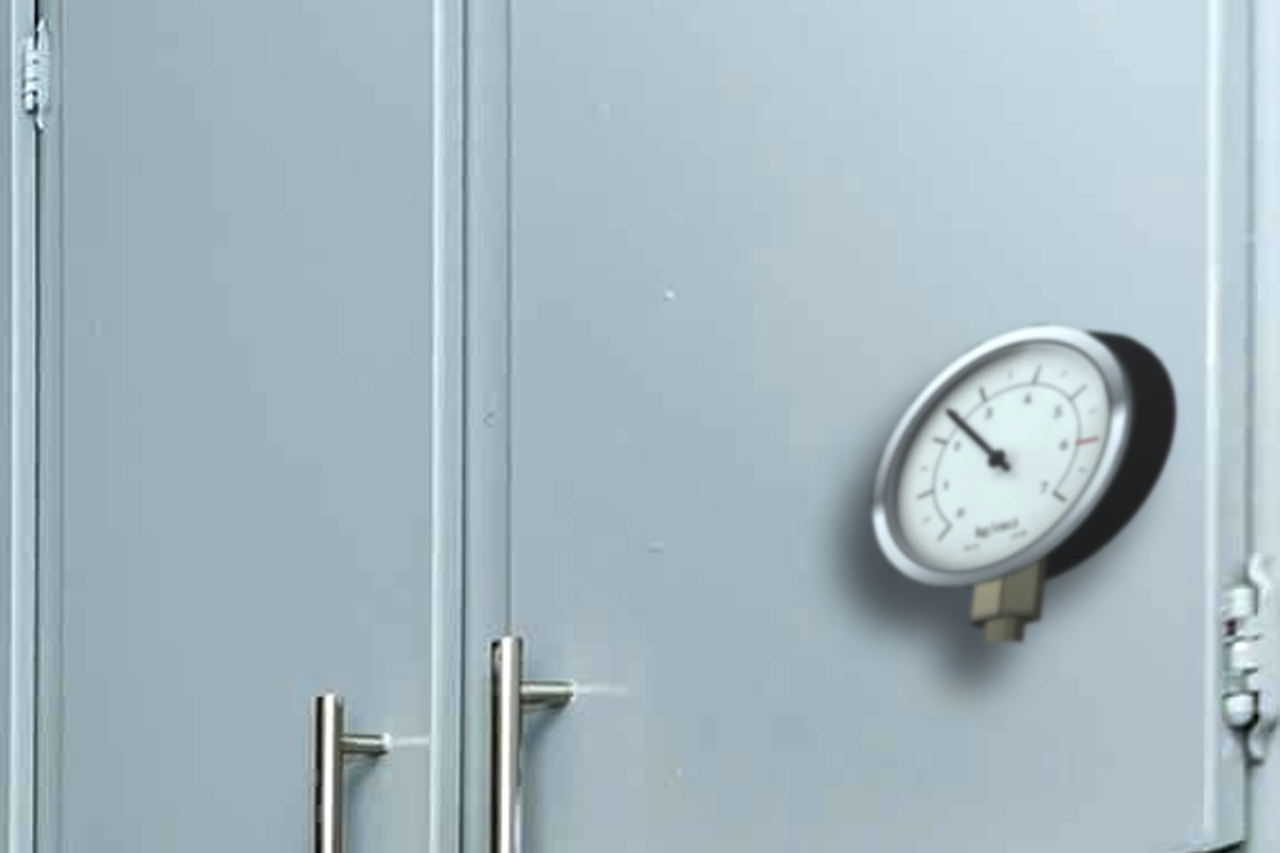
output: 2.5 (kg/cm²)
